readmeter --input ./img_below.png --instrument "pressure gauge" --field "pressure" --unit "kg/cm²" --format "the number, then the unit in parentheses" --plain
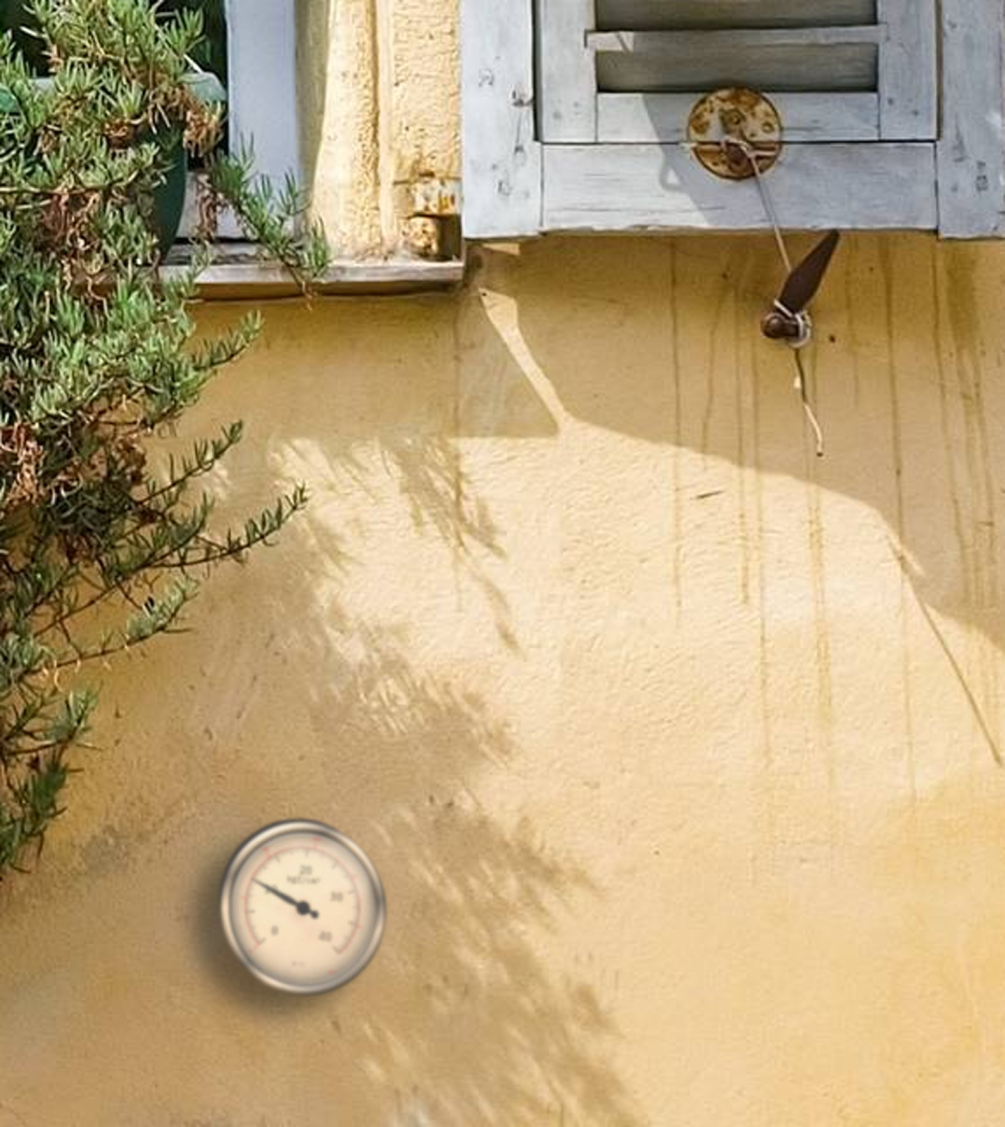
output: 10 (kg/cm²)
